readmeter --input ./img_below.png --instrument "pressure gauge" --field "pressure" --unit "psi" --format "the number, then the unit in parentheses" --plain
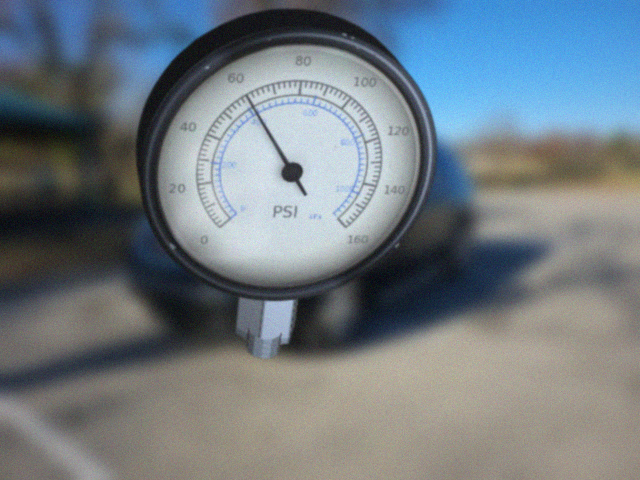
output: 60 (psi)
